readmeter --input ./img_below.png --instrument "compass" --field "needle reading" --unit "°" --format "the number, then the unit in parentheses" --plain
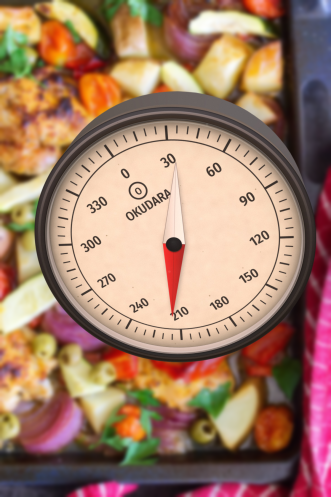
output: 215 (°)
